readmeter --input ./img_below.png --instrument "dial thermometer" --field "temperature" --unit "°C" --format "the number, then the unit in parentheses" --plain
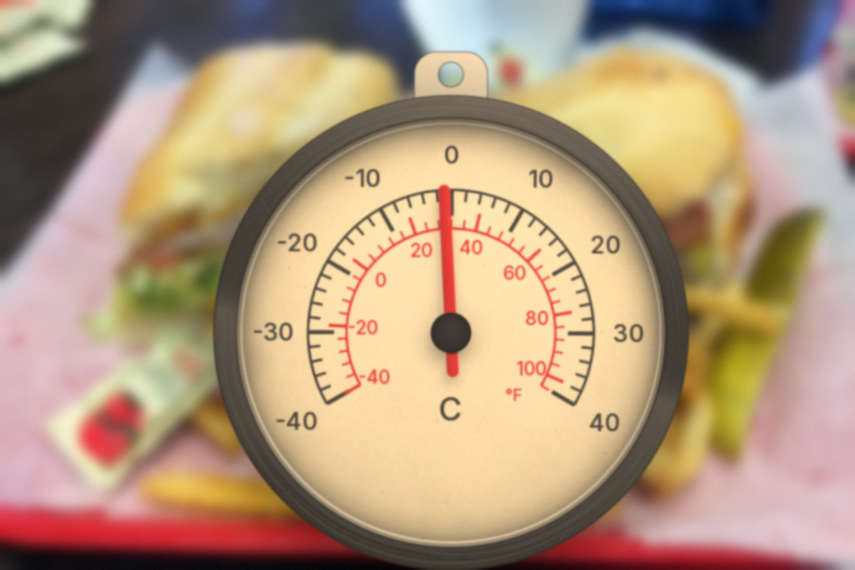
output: -1 (°C)
